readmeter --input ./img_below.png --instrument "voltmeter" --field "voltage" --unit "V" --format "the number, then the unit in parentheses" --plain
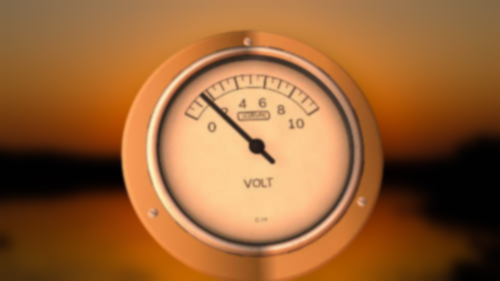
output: 1.5 (V)
